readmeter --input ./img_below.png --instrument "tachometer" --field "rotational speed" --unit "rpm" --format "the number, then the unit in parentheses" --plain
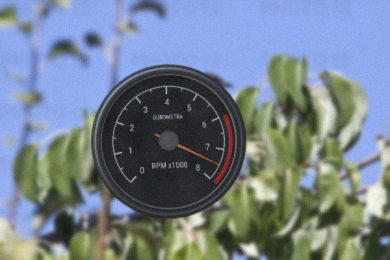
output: 7500 (rpm)
